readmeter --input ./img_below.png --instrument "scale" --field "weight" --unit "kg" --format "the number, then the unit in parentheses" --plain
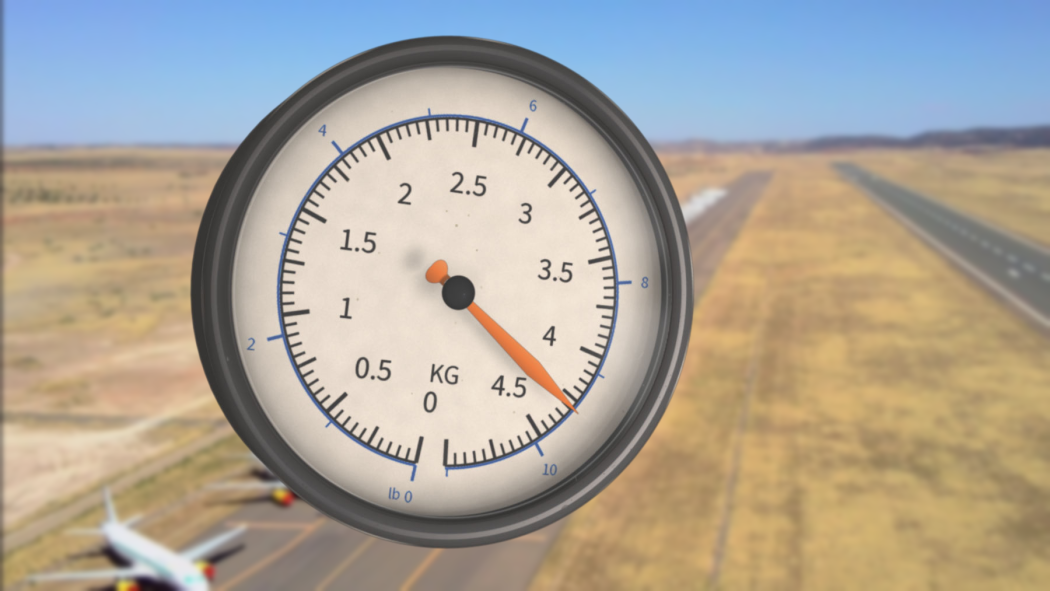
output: 4.3 (kg)
